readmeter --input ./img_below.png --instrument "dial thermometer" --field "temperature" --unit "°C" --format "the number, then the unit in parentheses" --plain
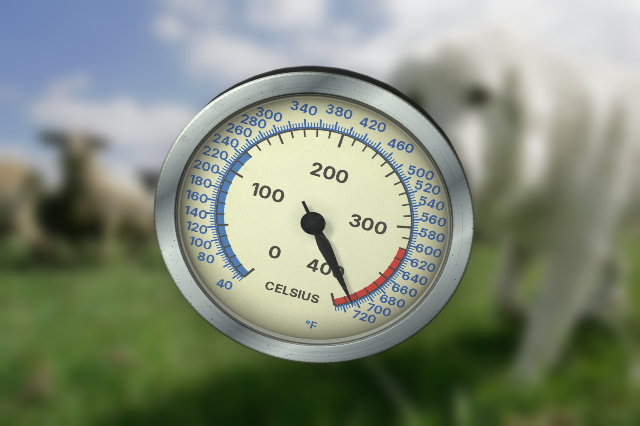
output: 385 (°C)
